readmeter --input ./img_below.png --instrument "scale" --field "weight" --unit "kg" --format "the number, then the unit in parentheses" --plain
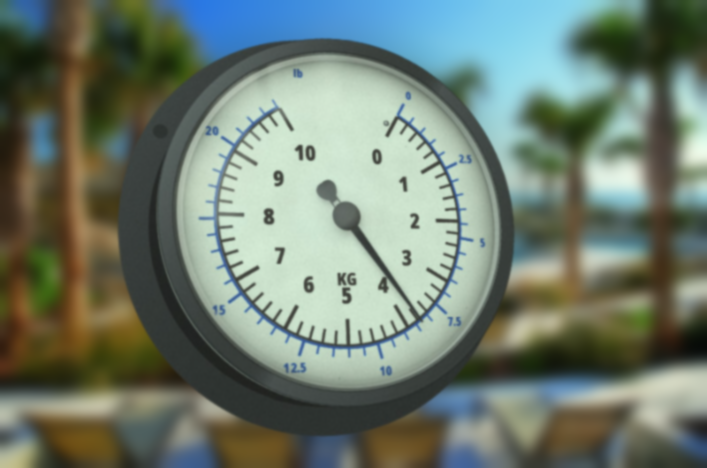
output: 3.8 (kg)
